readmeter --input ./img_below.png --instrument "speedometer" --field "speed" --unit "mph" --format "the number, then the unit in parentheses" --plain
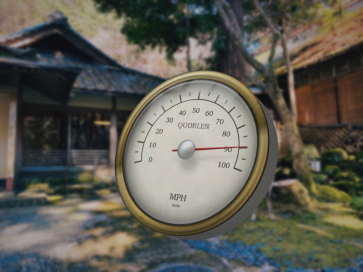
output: 90 (mph)
